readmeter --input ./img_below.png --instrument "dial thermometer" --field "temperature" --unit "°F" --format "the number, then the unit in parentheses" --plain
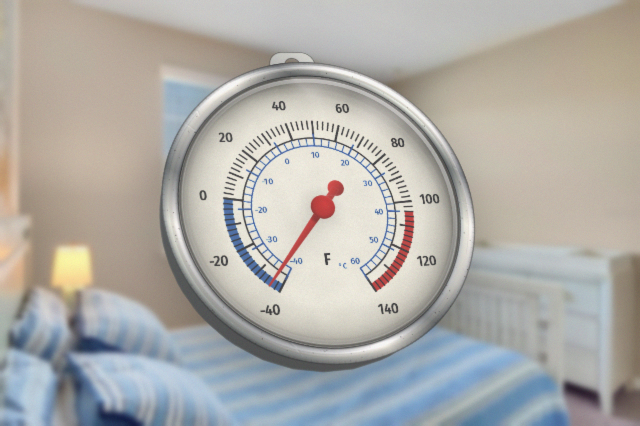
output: -36 (°F)
